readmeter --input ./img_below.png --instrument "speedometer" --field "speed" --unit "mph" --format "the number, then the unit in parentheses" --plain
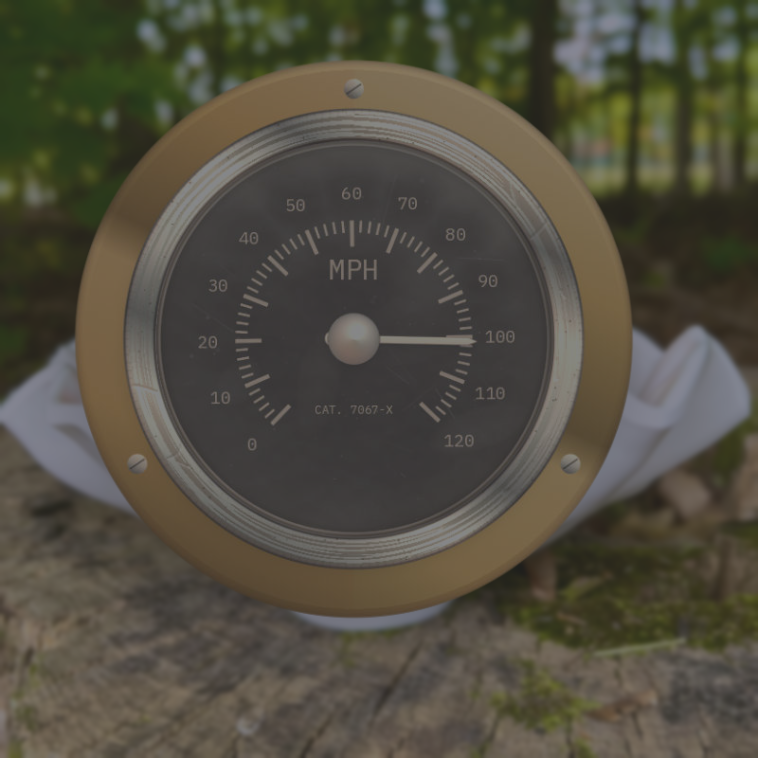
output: 101 (mph)
